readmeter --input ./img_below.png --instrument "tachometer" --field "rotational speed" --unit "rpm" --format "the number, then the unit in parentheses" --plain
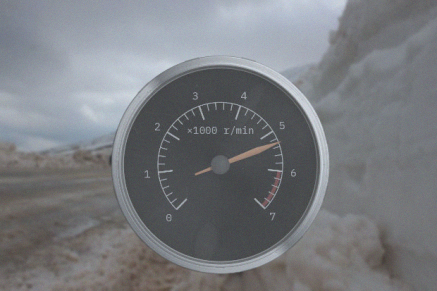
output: 5300 (rpm)
